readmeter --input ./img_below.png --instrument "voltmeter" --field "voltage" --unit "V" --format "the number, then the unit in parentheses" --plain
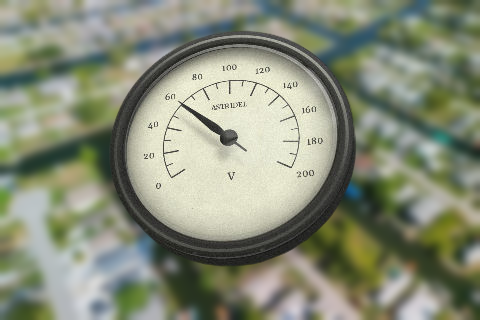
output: 60 (V)
